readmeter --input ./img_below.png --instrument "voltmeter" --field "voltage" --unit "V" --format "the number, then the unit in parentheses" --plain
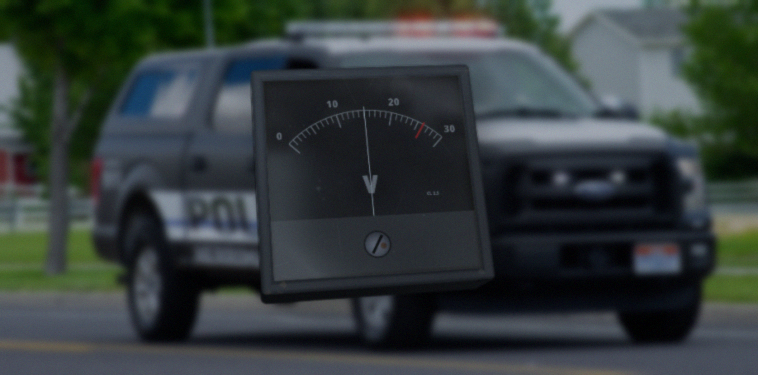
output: 15 (V)
